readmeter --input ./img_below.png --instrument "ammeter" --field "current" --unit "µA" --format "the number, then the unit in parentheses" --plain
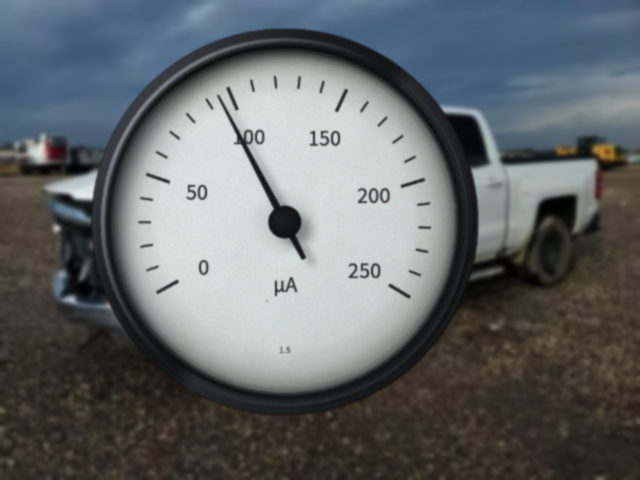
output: 95 (µA)
